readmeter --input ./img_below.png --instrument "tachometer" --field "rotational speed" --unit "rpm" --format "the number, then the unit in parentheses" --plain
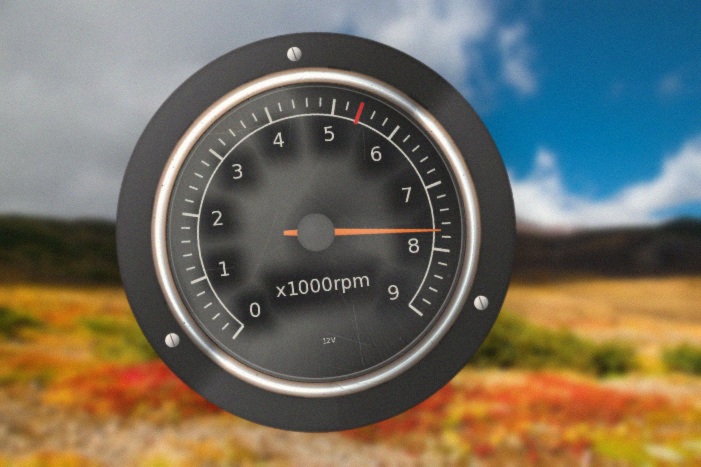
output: 7700 (rpm)
